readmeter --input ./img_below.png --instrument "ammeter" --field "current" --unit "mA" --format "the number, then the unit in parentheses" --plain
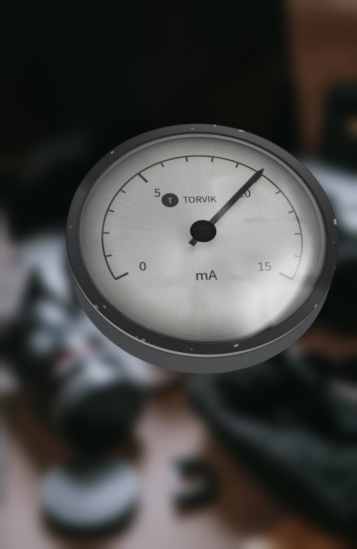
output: 10 (mA)
